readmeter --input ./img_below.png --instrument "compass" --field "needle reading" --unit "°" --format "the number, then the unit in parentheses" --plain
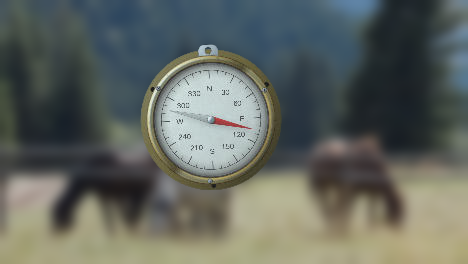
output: 105 (°)
